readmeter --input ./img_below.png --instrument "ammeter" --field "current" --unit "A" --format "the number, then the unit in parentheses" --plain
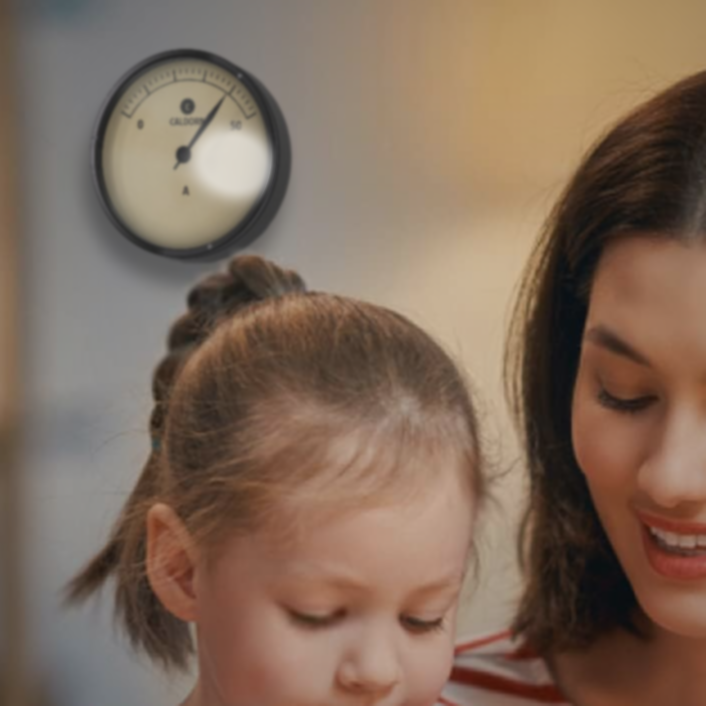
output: 40 (A)
